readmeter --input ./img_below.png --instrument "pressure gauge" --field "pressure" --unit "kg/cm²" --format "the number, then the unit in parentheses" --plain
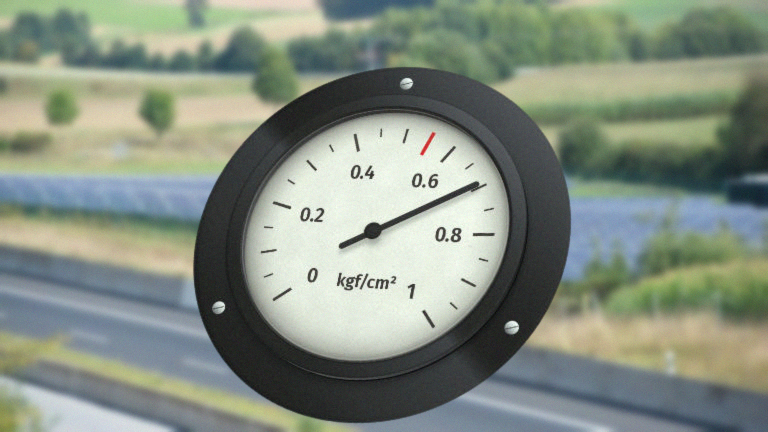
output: 0.7 (kg/cm²)
